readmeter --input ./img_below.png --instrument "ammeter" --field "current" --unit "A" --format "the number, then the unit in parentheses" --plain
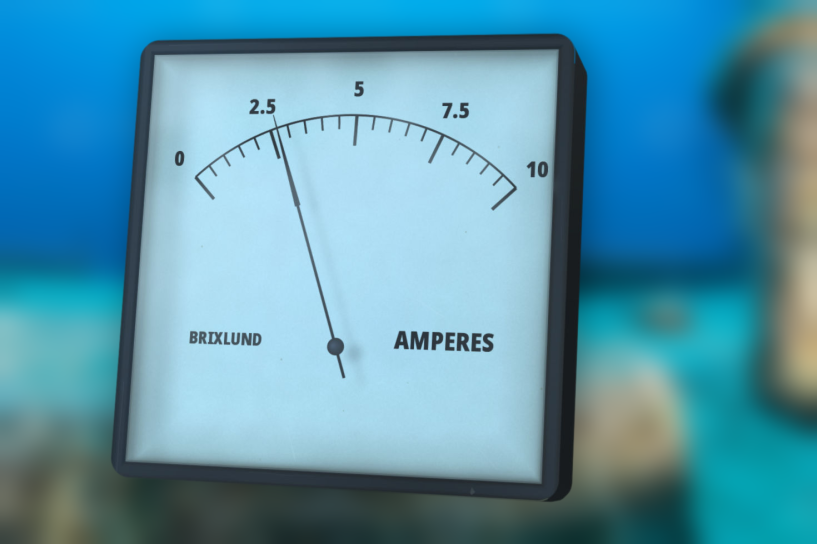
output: 2.75 (A)
